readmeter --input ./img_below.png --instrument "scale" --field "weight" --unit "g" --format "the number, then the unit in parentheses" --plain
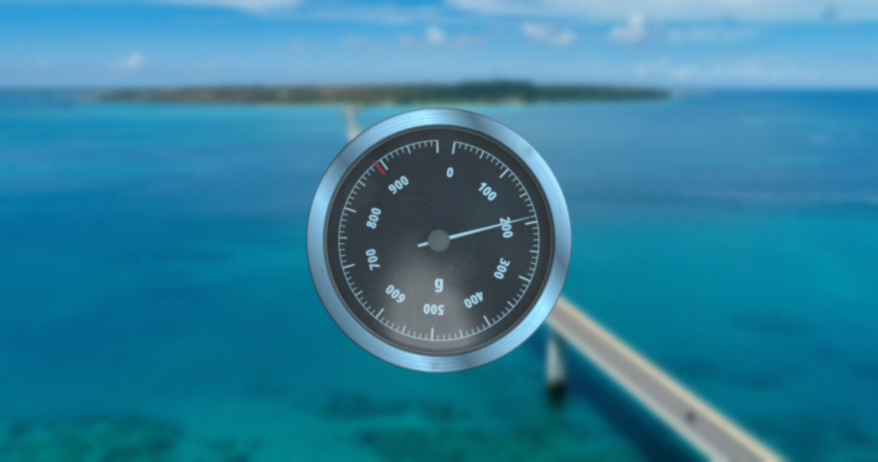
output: 190 (g)
